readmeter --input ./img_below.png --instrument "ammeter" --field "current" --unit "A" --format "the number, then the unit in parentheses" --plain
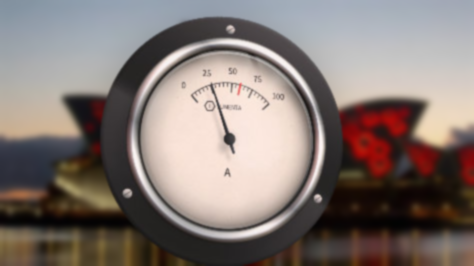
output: 25 (A)
